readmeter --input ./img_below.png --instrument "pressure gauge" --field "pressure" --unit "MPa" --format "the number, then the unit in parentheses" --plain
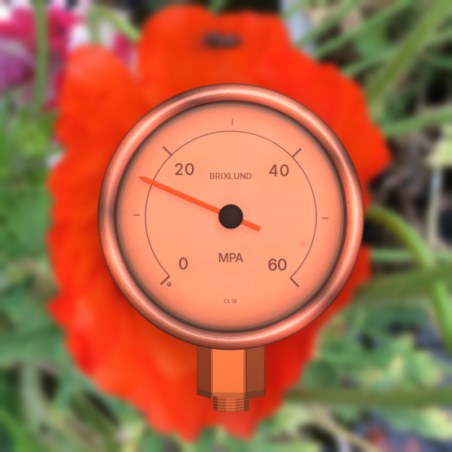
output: 15 (MPa)
